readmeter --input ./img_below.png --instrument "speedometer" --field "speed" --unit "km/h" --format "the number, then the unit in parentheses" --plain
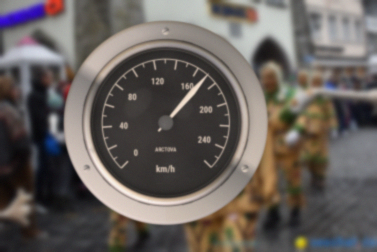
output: 170 (km/h)
